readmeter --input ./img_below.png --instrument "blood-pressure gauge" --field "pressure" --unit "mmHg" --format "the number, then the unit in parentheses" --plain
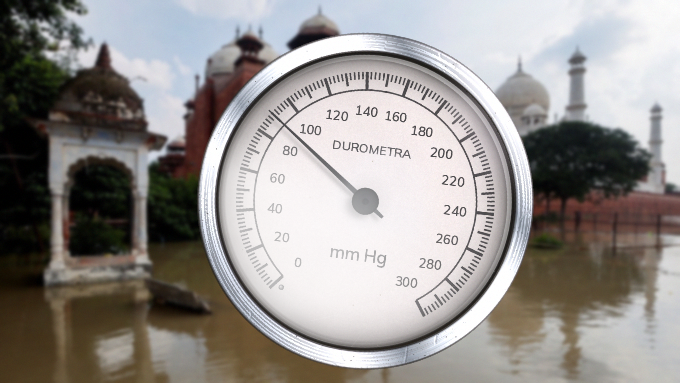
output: 90 (mmHg)
